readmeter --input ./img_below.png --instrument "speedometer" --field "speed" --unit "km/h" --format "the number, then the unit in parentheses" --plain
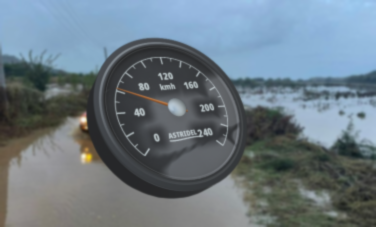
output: 60 (km/h)
